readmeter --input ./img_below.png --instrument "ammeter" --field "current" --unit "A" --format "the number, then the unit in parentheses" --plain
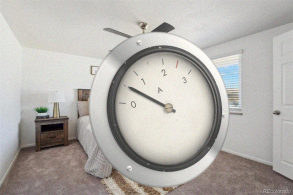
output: 0.5 (A)
